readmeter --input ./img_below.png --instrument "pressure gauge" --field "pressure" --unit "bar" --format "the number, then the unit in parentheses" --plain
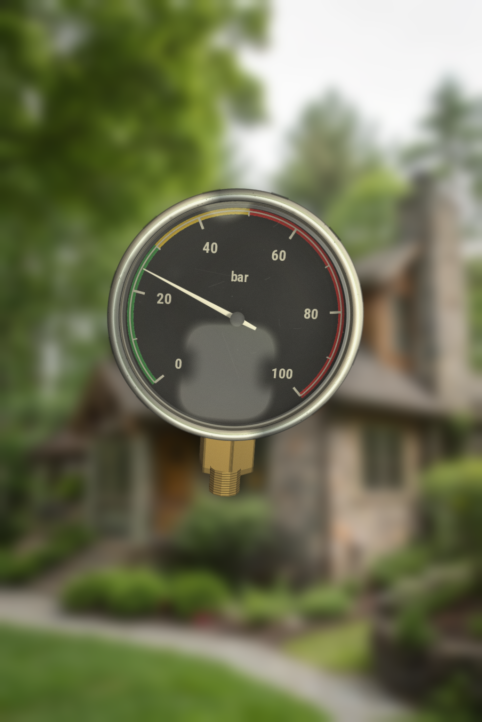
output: 25 (bar)
